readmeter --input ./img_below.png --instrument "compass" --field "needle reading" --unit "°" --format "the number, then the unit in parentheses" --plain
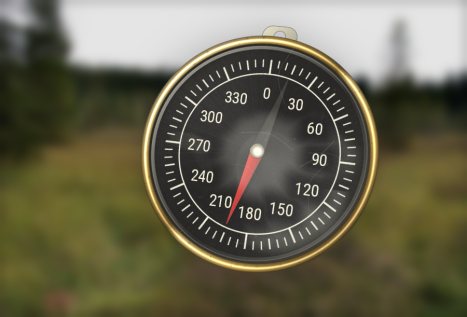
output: 195 (°)
